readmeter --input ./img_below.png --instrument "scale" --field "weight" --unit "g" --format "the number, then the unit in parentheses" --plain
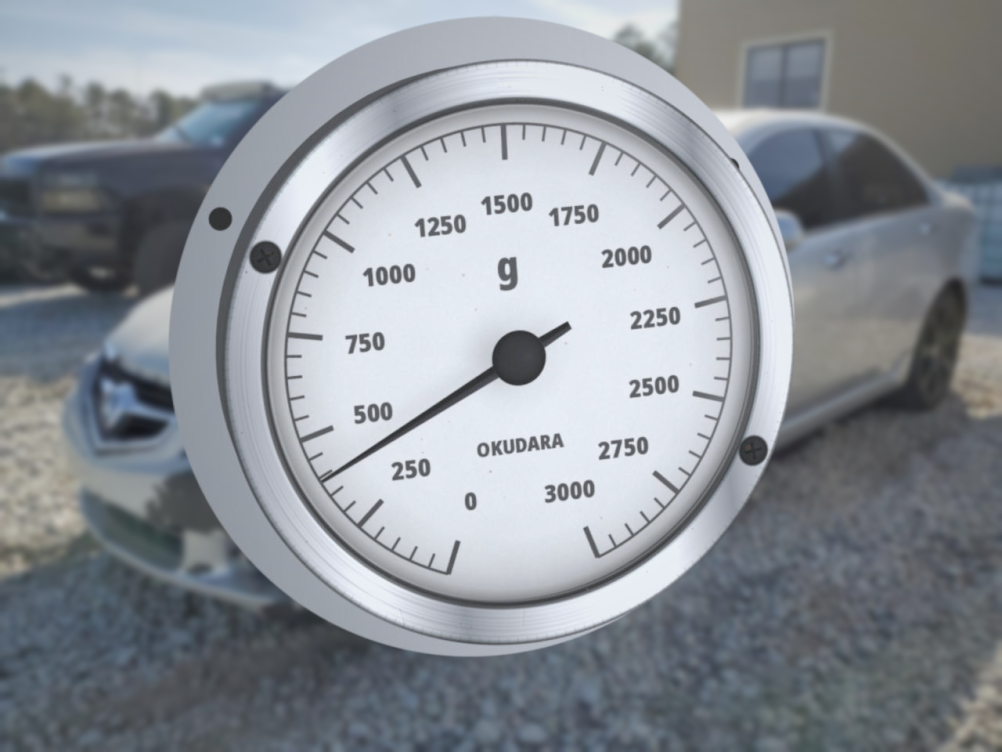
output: 400 (g)
